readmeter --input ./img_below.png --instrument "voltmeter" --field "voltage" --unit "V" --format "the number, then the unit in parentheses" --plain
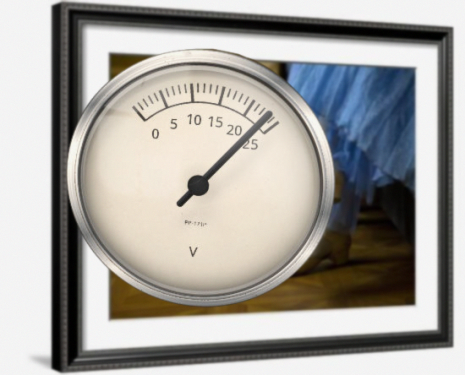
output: 23 (V)
